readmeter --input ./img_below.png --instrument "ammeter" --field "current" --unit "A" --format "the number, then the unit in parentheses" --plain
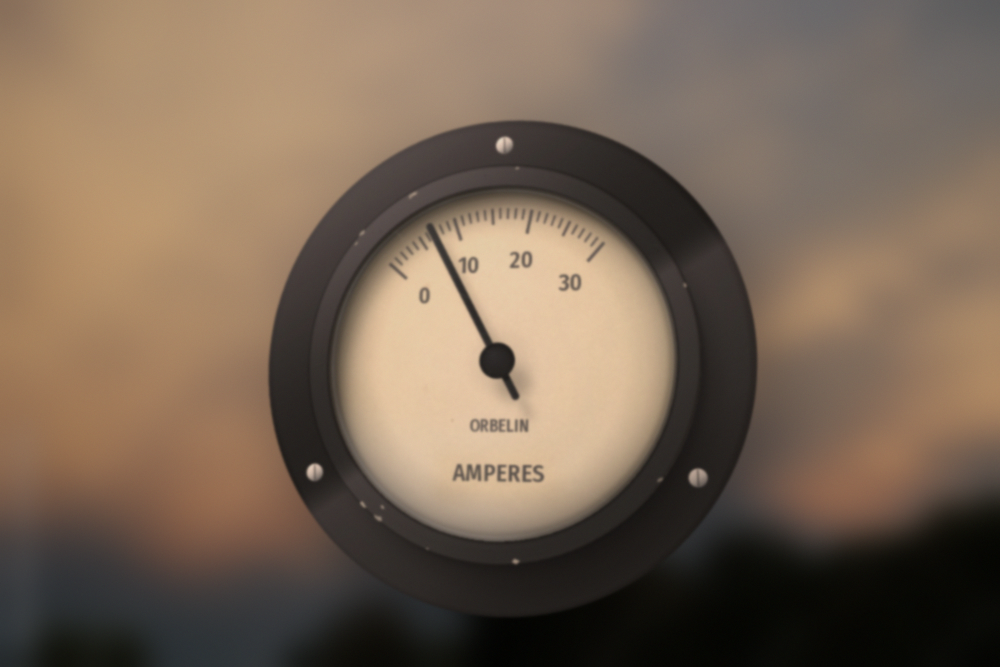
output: 7 (A)
